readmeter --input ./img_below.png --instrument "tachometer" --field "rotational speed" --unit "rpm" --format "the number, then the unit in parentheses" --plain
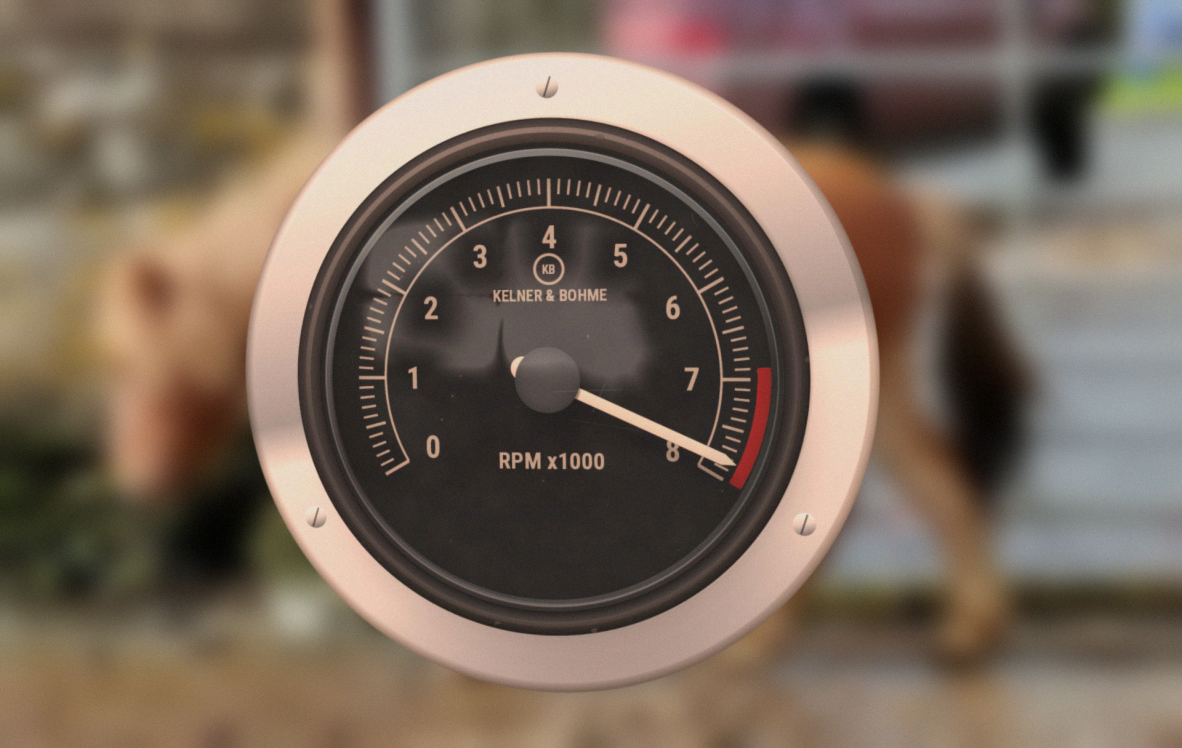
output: 7800 (rpm)
